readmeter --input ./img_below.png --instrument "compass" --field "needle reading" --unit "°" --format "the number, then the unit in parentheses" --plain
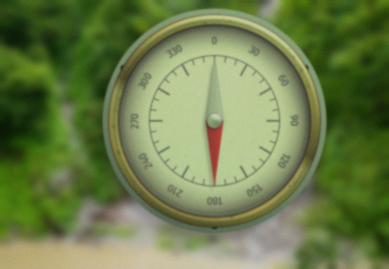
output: 180 (°)
